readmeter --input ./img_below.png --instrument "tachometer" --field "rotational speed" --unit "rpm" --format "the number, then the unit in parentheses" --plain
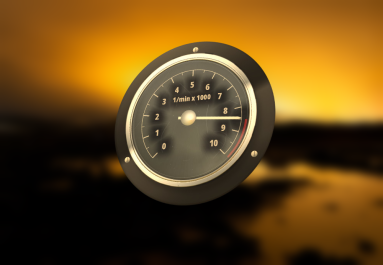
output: 8500 (rpm)
